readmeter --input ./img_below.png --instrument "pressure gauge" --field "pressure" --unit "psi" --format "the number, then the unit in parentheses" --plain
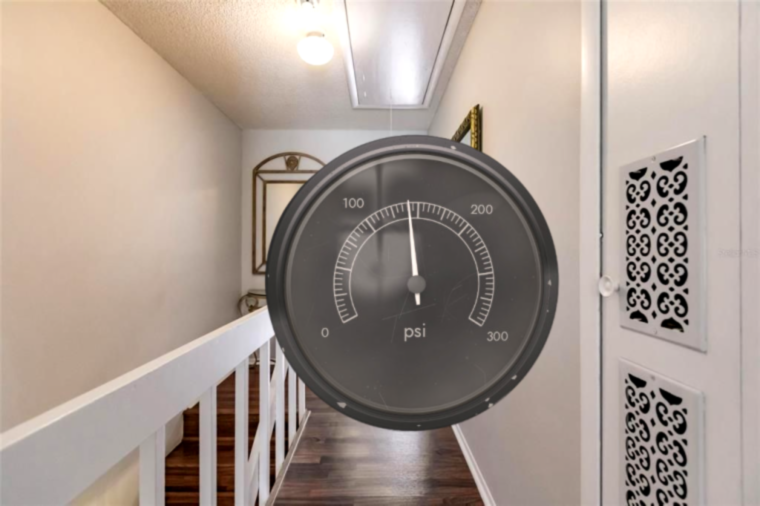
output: 140 (psi)
